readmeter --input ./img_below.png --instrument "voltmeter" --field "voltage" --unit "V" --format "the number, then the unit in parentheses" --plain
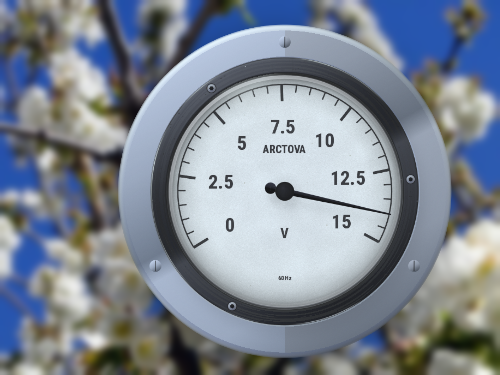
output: 14 (V)
